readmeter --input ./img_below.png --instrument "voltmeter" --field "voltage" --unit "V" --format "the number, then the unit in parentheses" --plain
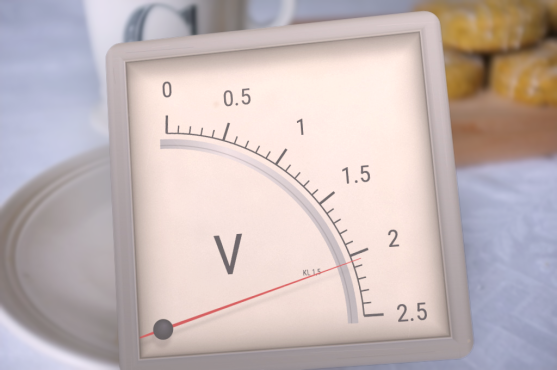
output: 2.05 (V)
